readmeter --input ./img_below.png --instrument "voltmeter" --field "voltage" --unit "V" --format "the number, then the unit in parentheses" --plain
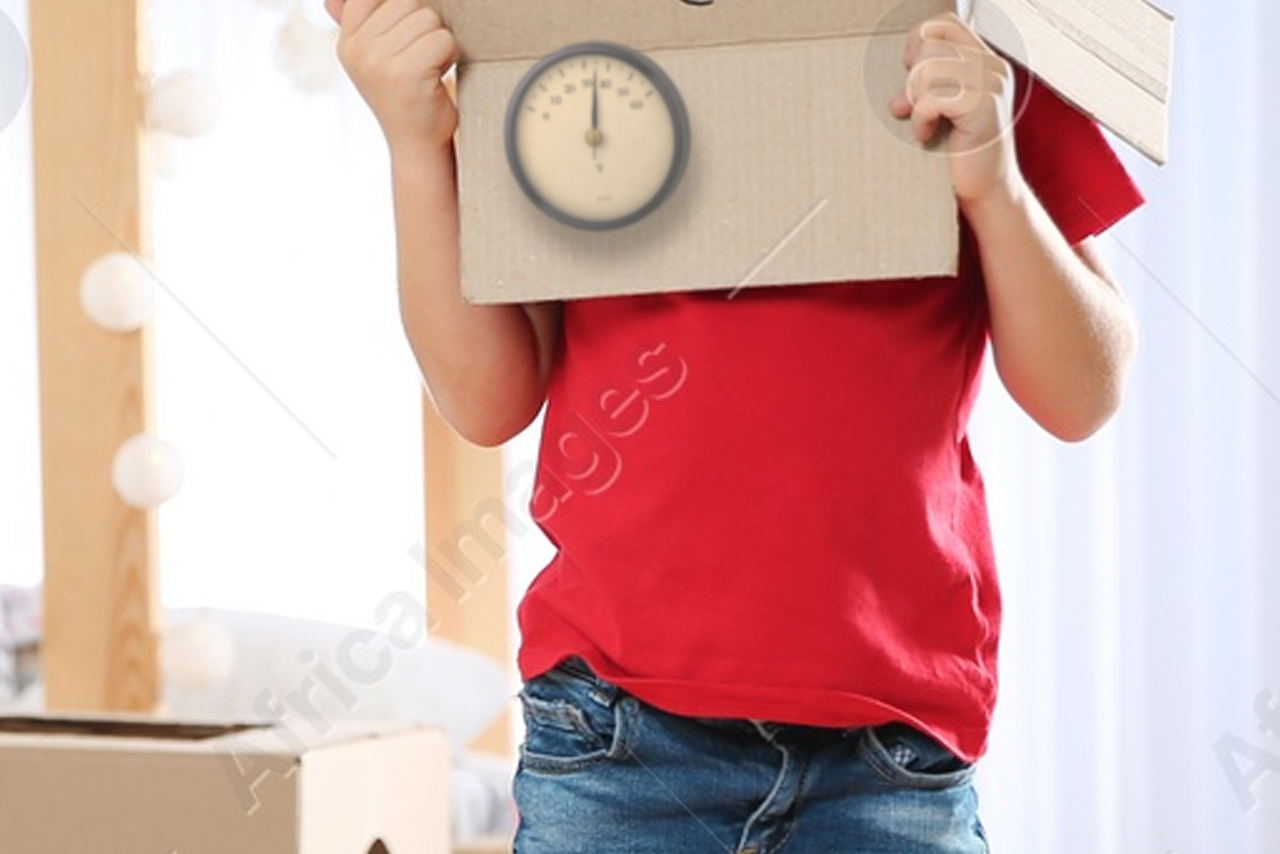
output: 35 (V)
